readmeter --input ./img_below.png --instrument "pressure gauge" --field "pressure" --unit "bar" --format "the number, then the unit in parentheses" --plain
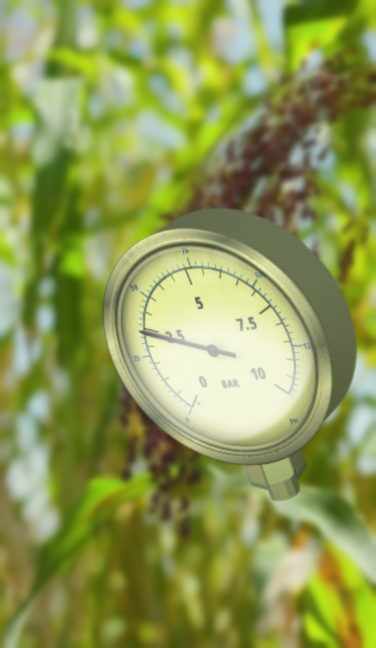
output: 2.5 (bar)
